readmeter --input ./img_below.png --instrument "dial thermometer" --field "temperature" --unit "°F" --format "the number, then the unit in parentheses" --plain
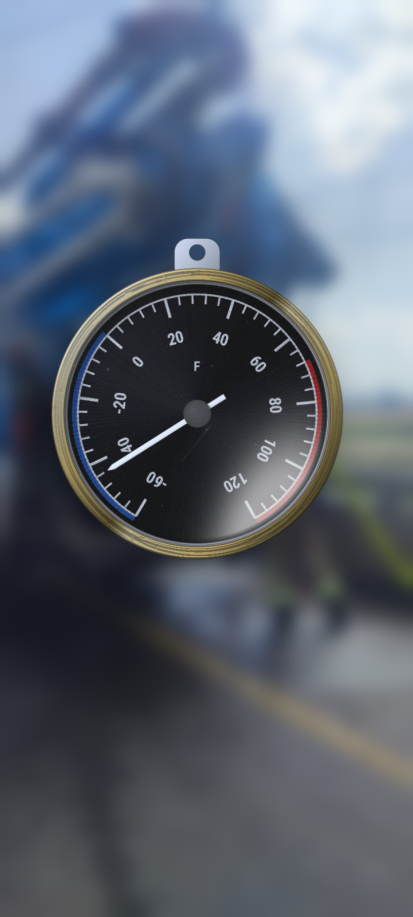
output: -44 (°F)
